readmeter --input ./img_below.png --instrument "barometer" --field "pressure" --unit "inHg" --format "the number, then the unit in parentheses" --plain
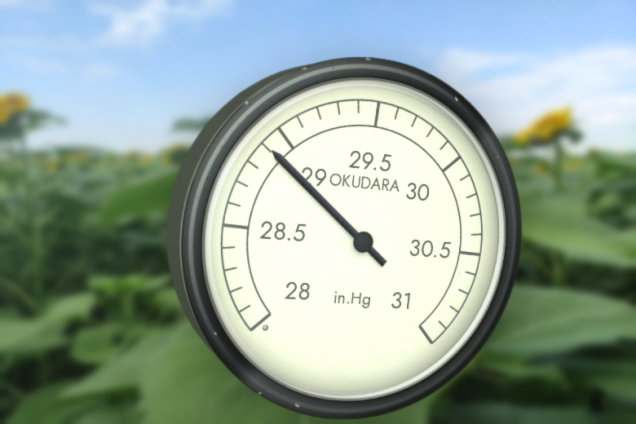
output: 28.9 (inHg)
